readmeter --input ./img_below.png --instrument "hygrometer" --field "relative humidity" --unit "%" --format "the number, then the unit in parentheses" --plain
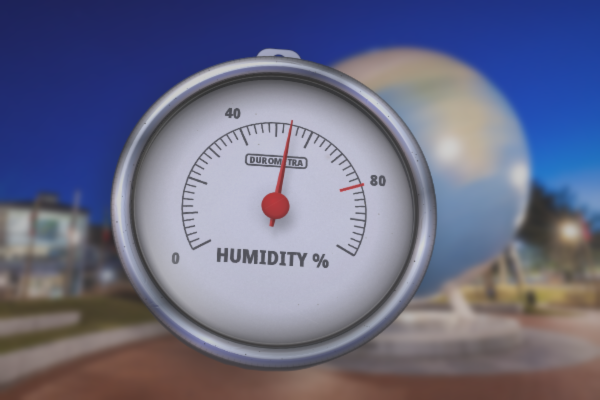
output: 54 (%)
